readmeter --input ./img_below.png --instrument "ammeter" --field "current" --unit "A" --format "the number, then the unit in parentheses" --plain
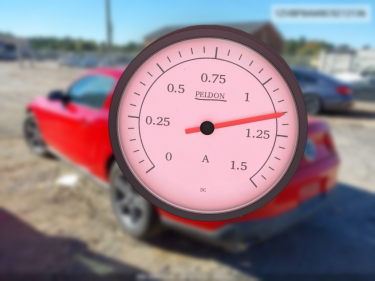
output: 1.15 (A)
